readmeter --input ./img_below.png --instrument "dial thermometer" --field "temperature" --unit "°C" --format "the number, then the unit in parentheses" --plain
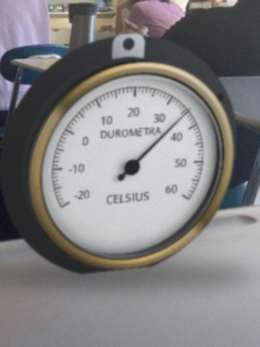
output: 35 (°C)
